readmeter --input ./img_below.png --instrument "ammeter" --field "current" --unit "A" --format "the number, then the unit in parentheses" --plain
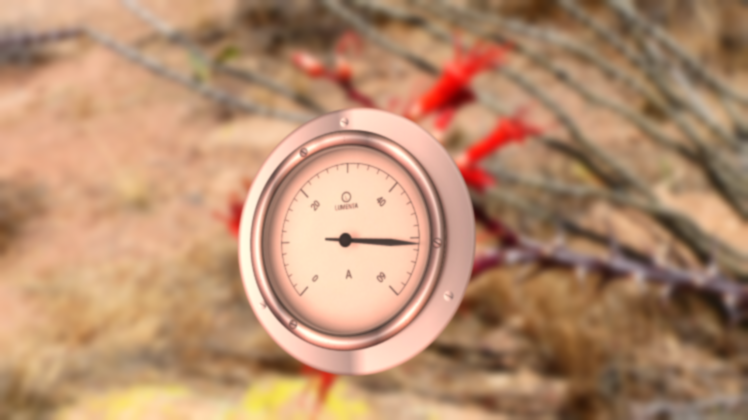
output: 51 (A)
